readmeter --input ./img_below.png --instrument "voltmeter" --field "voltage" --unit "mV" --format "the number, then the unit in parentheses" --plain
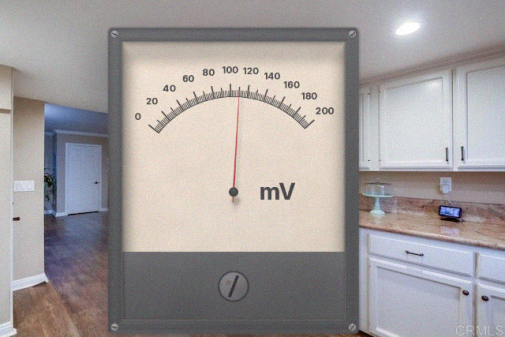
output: 110 (mV)
